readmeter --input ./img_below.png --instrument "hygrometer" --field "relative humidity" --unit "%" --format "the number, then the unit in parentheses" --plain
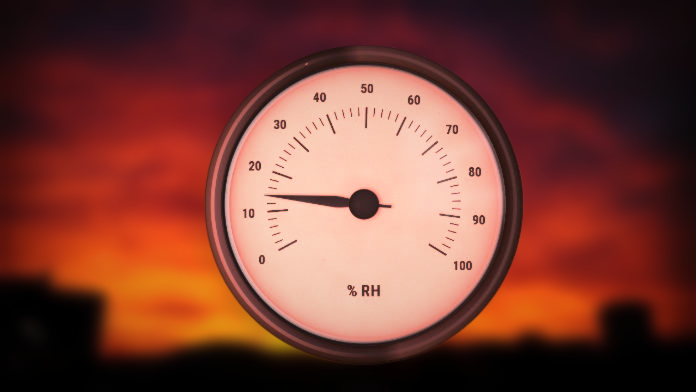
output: 14 (%)
